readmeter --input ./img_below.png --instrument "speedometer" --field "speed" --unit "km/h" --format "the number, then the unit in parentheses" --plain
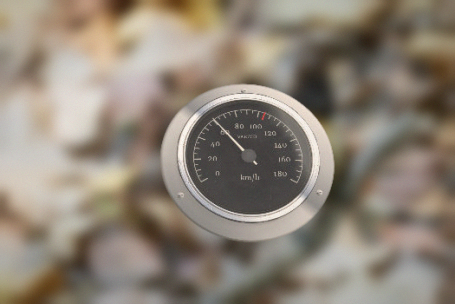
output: 60 (km/h)
